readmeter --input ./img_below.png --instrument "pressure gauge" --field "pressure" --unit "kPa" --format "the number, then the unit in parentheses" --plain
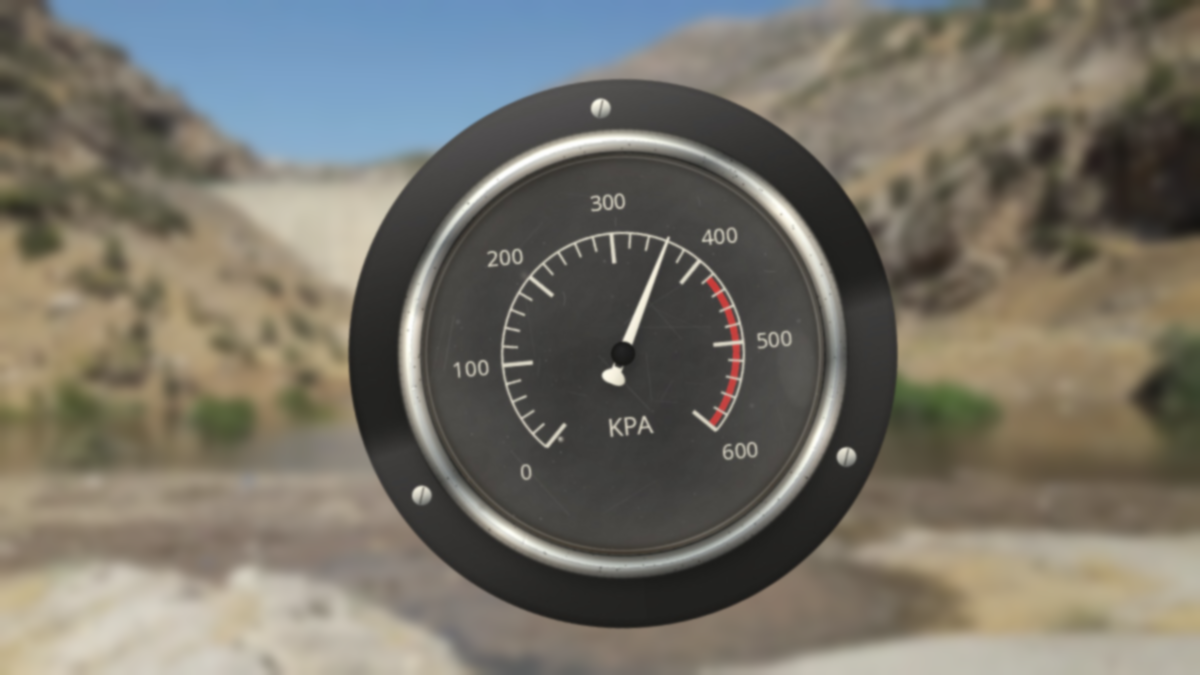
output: 360 (kPa)
